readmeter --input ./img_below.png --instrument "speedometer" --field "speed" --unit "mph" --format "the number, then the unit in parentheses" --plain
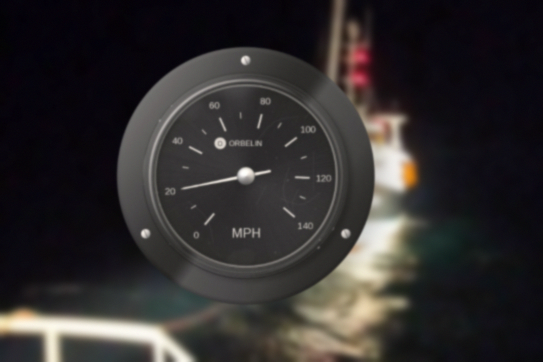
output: 20 (mph)
